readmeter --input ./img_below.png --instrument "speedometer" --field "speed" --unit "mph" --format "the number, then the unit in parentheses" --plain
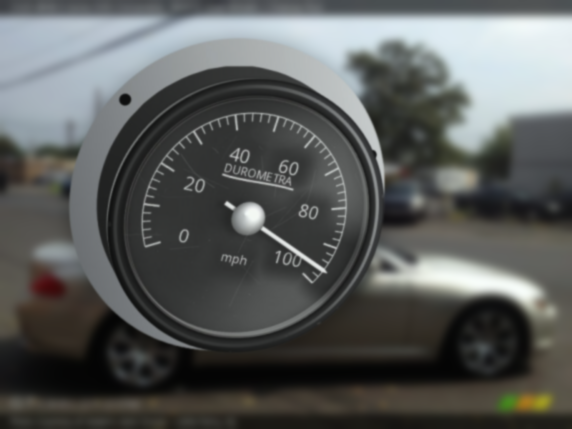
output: 96 (mph)
